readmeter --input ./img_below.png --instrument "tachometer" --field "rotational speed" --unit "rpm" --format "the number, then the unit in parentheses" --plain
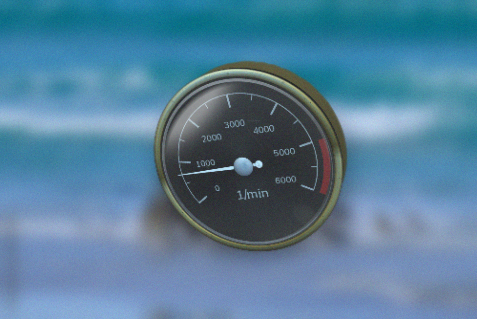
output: 750 (rpm)
